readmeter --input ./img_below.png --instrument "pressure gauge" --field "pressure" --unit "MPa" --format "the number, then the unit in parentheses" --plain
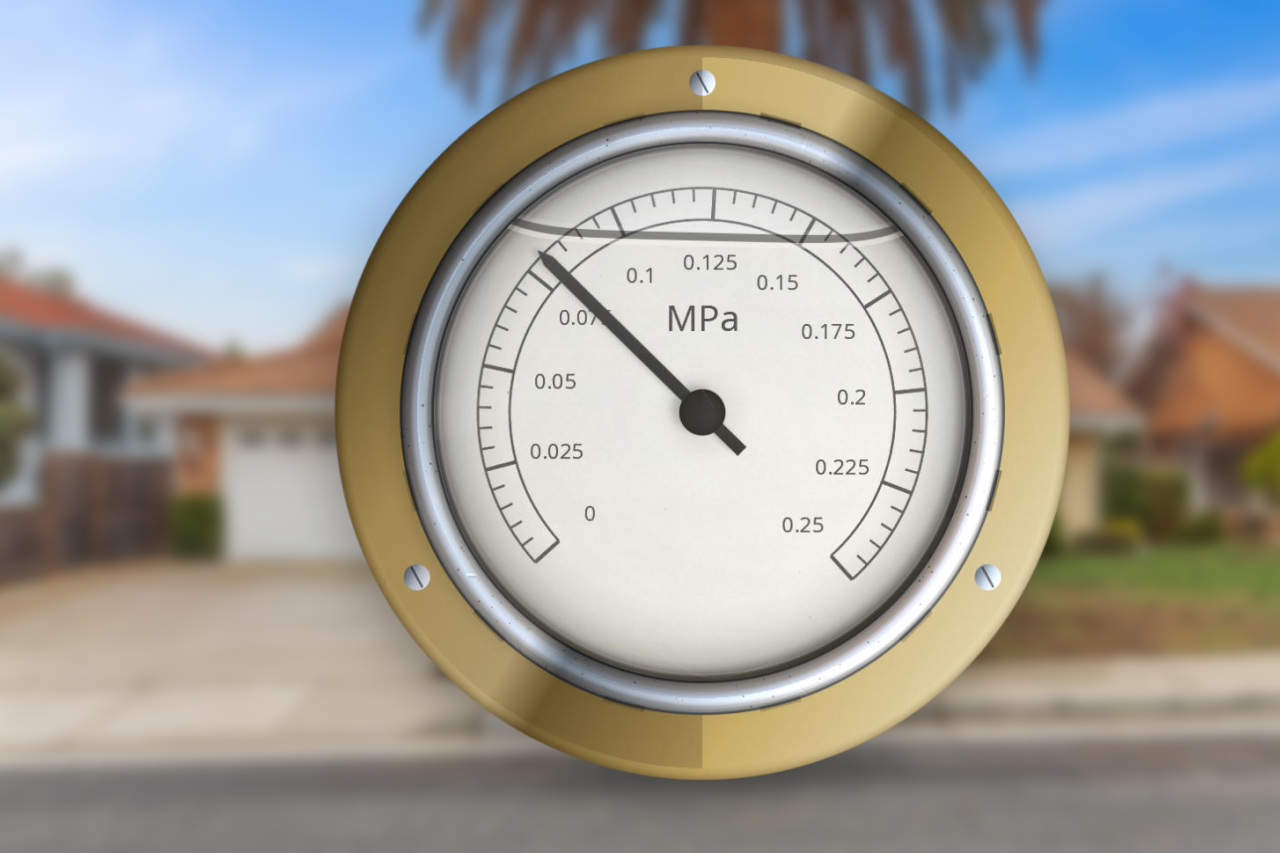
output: 0.08 (MPa)
